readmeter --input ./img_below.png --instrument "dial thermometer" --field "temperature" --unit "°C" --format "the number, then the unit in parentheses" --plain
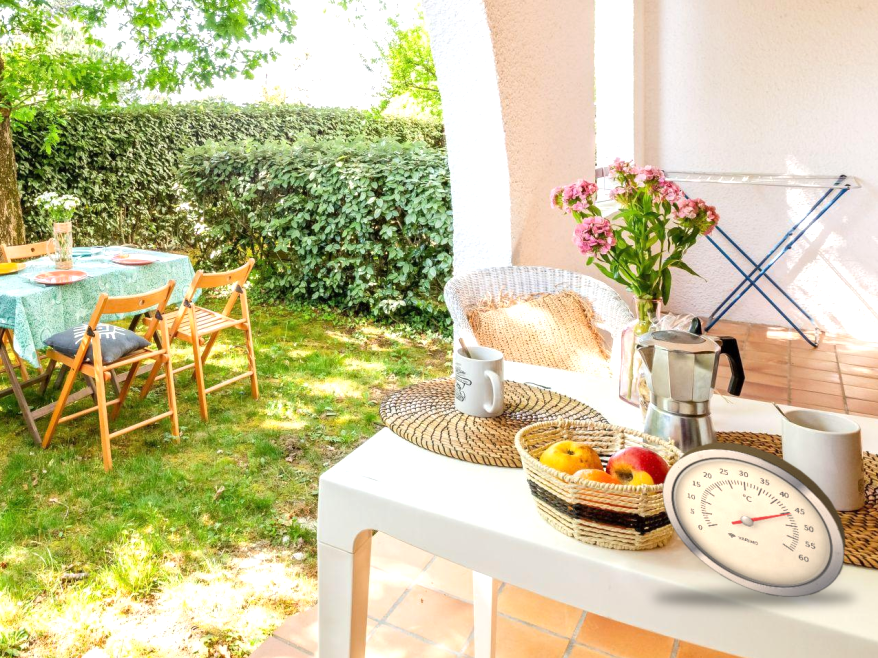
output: 45 (°C)
